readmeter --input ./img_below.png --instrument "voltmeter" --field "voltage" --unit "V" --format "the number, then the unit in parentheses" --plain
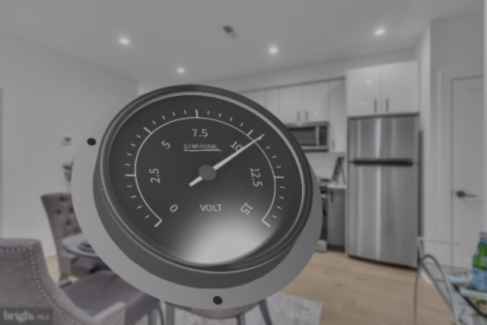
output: 10.5 (V)
